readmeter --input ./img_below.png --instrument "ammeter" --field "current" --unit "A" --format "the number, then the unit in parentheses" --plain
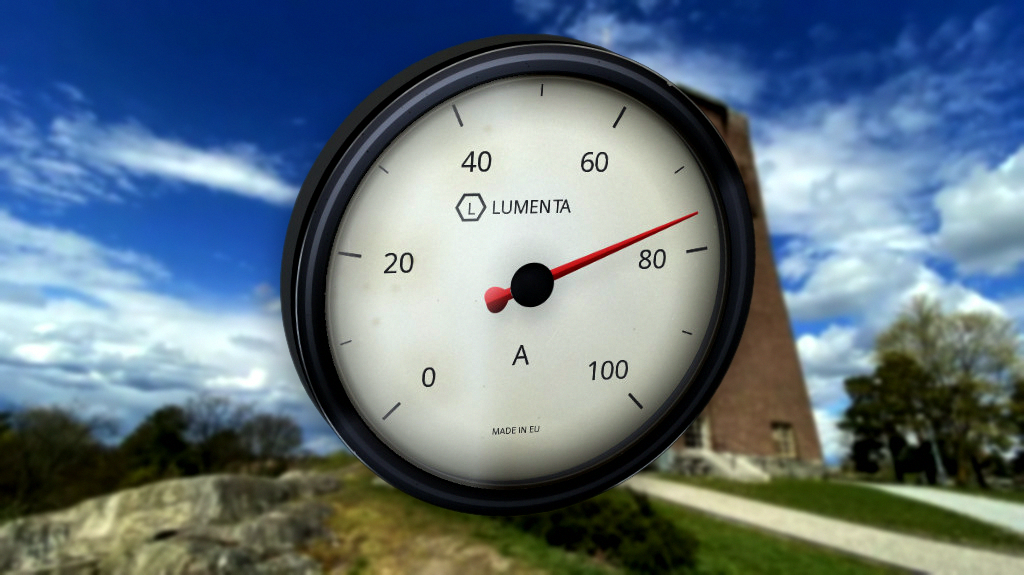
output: 75 (A)
